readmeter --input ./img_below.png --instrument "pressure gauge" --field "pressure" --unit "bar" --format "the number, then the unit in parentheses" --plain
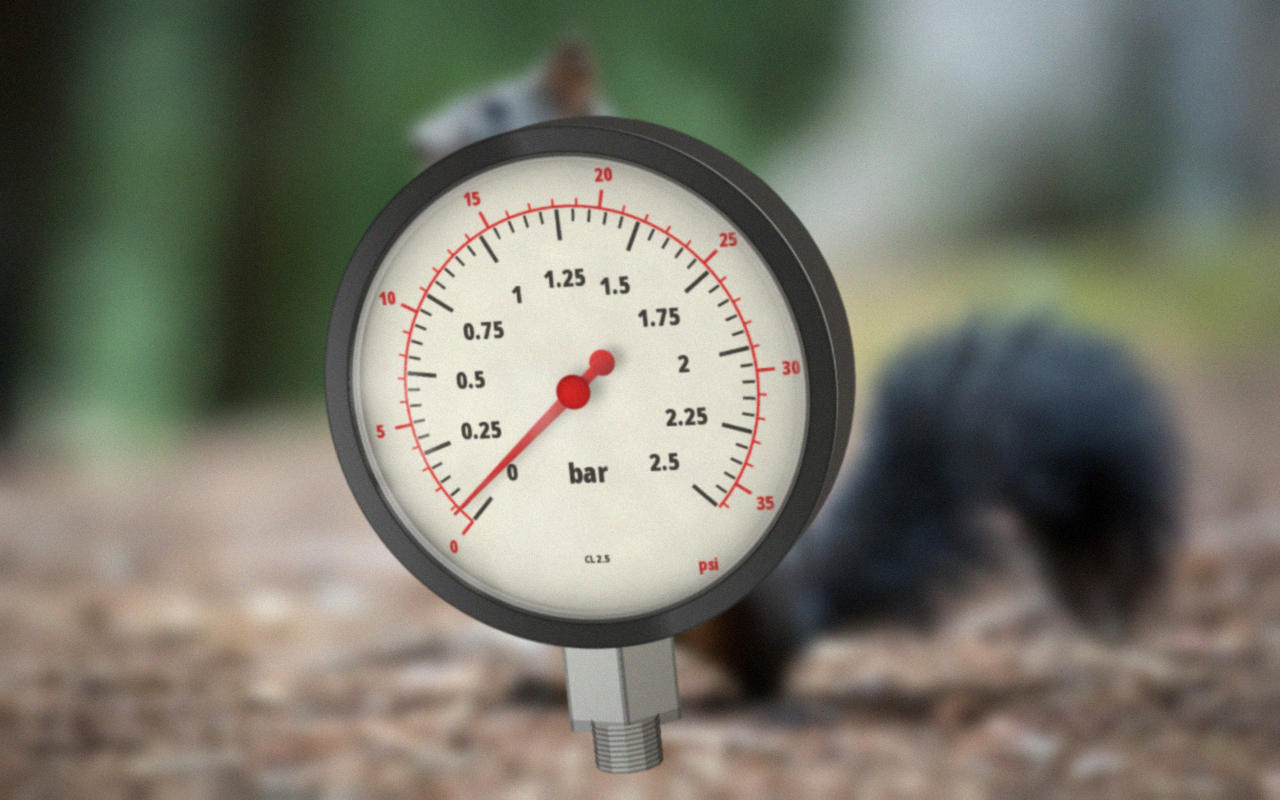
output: 0.05 (bar)
